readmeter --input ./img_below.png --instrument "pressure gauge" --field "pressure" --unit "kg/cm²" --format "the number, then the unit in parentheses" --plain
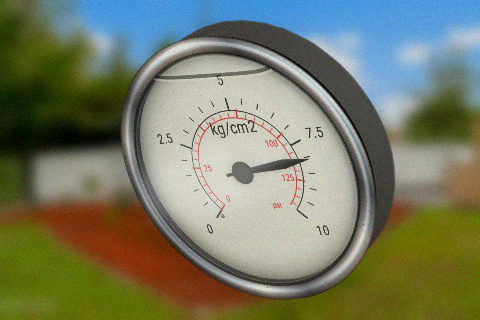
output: 8 (kg/cm²)
